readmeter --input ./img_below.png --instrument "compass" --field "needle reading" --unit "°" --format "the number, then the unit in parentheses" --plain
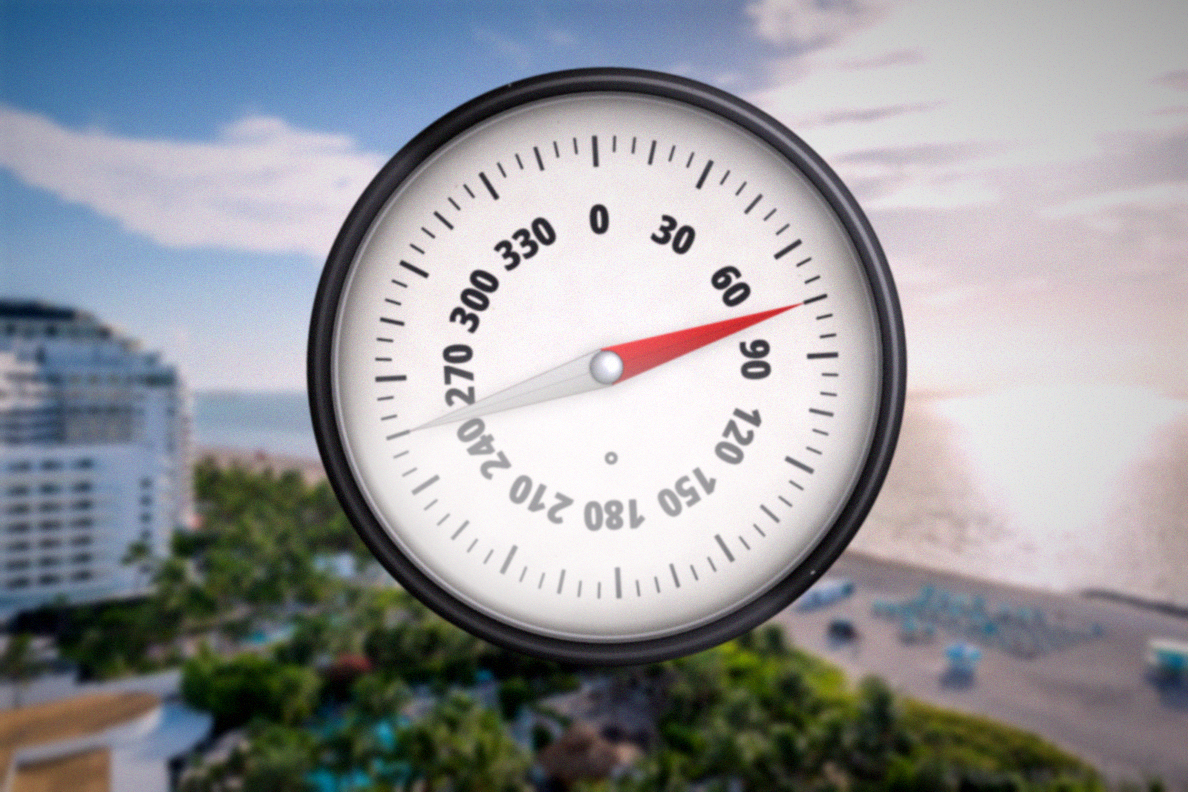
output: 75 (°)
